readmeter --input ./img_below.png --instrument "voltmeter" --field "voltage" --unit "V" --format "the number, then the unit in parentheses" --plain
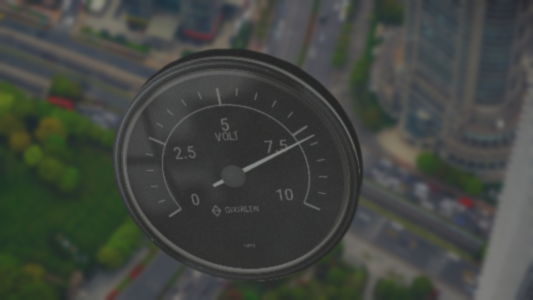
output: 7.75 (V)
